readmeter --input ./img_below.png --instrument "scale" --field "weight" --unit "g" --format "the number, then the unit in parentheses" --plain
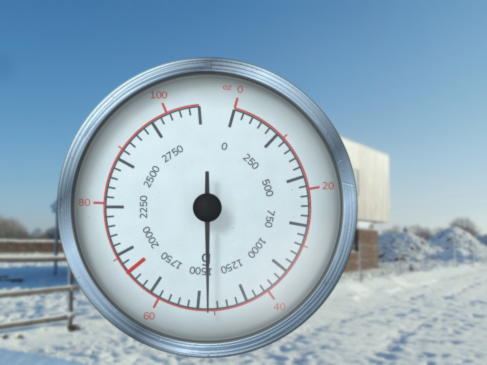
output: 1450 (g)
